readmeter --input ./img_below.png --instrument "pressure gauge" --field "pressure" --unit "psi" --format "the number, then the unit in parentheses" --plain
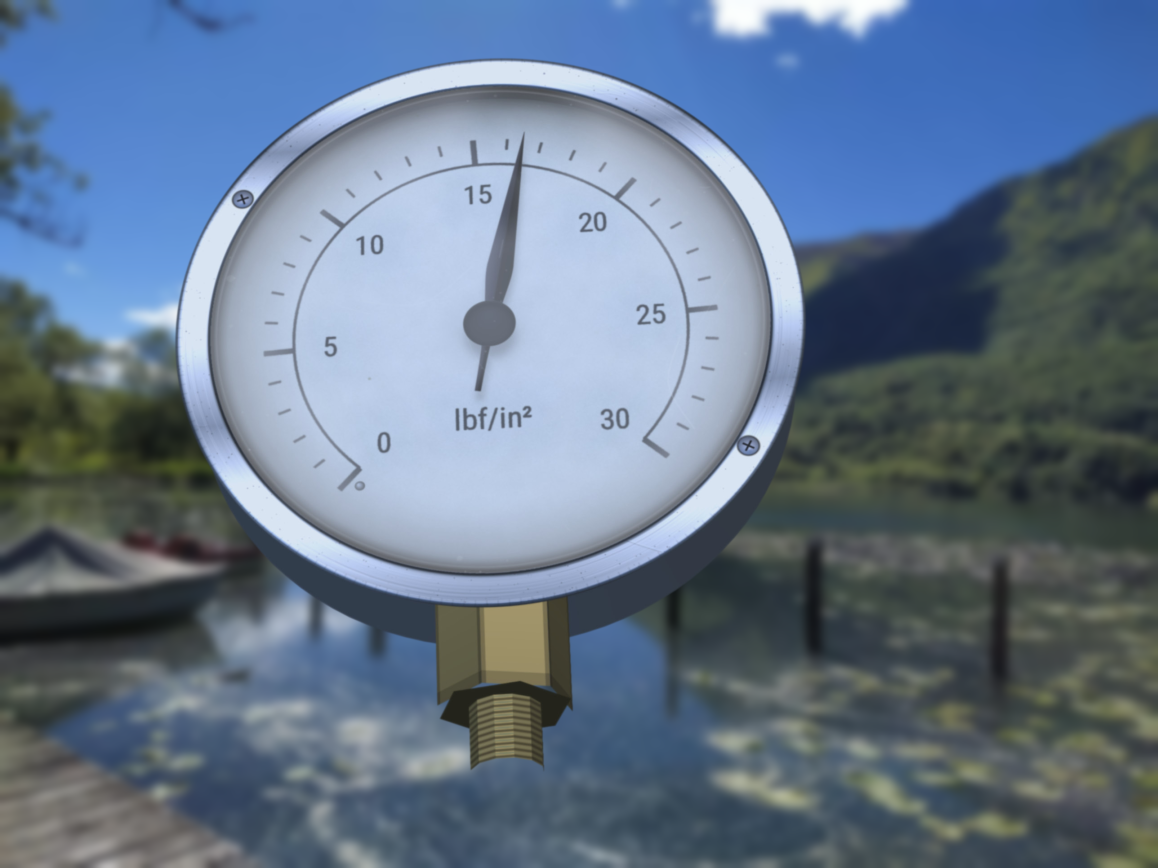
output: 16.5 (psi)
